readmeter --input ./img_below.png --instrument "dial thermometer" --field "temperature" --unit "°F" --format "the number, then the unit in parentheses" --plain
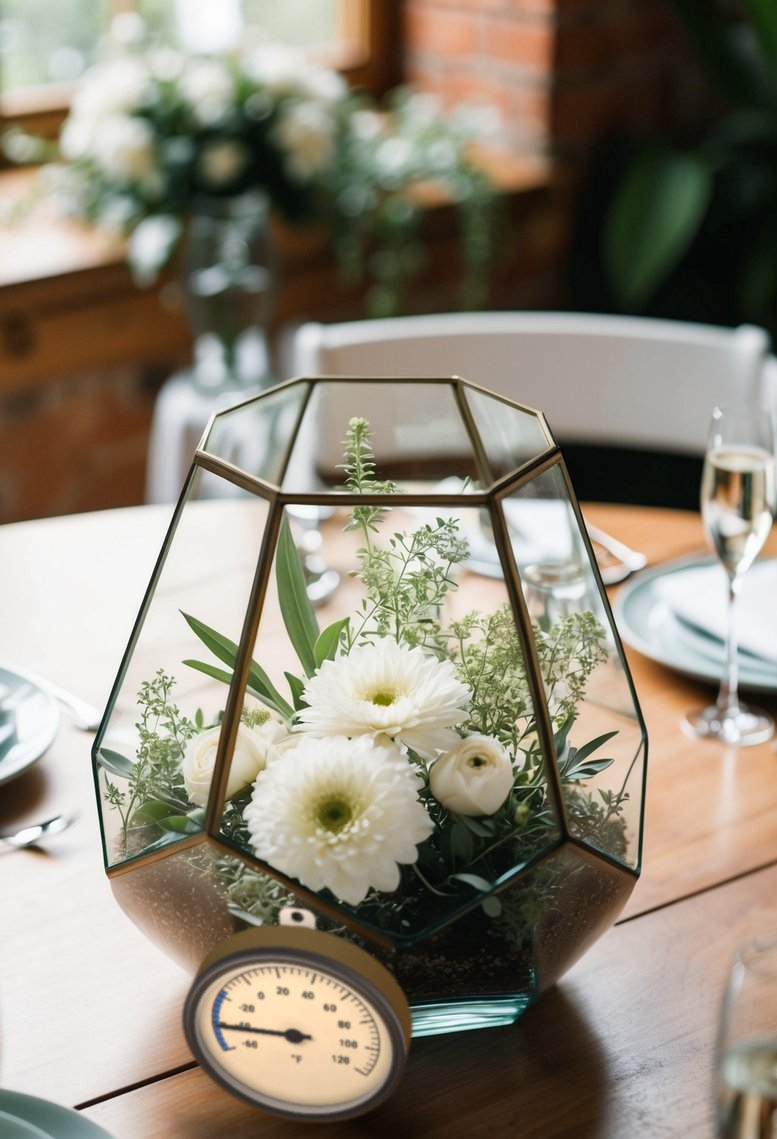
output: -40 (°F)
